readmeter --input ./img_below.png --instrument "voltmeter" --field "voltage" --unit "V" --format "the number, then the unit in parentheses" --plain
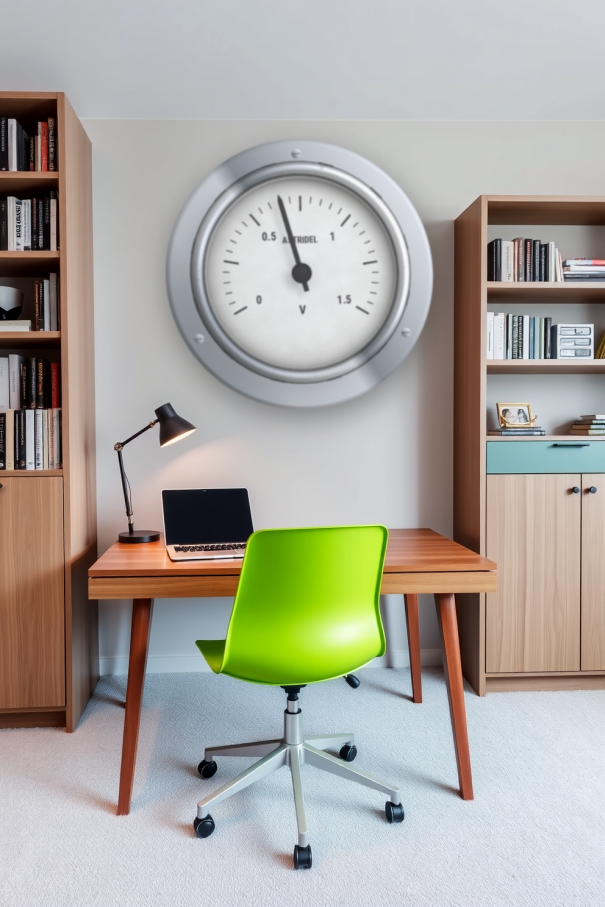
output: 0.65 (V)
